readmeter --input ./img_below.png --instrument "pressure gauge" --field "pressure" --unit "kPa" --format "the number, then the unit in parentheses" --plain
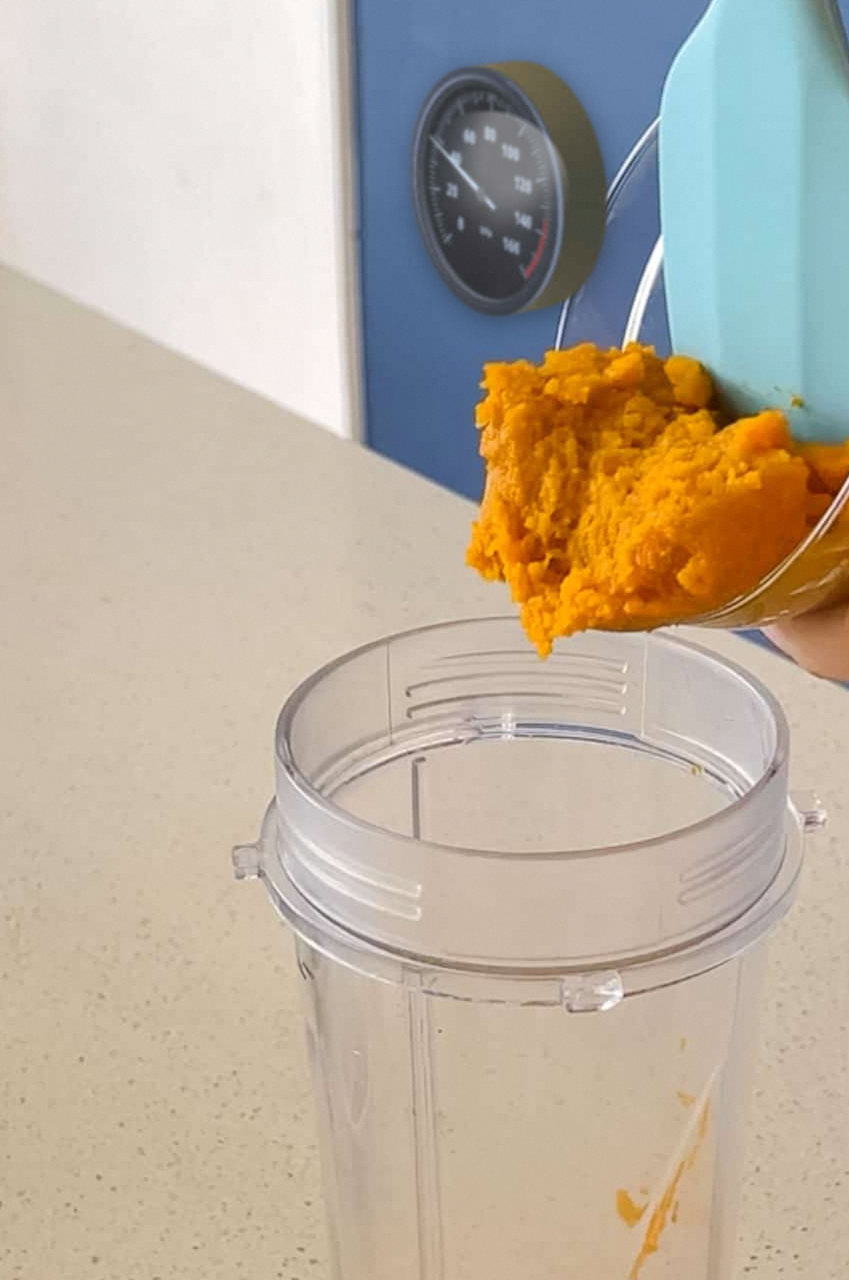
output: 40 (kPa)
